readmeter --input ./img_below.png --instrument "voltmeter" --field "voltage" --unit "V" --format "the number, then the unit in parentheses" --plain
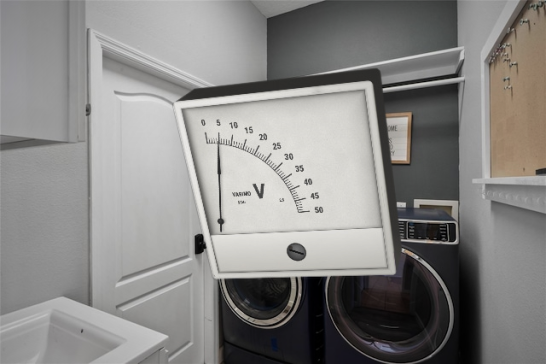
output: 5 (V)
